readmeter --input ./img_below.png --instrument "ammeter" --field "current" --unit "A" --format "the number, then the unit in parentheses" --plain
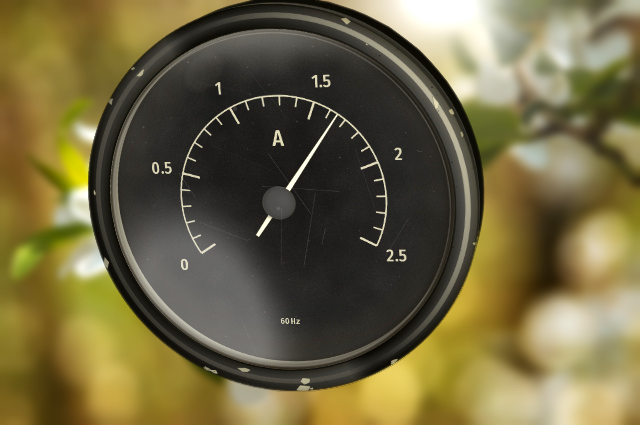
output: 1.65 (A)
